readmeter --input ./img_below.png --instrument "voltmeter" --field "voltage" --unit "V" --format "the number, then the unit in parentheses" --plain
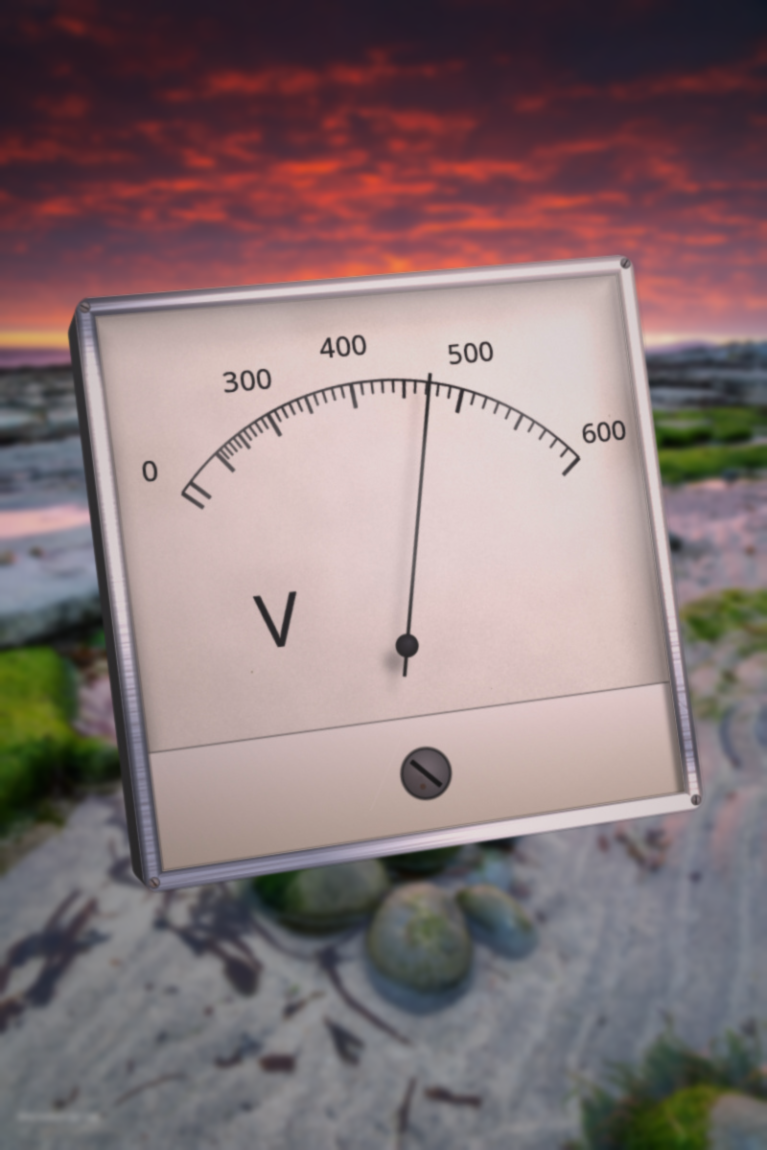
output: 470 (V)
